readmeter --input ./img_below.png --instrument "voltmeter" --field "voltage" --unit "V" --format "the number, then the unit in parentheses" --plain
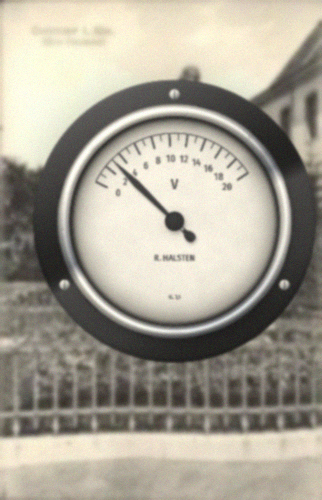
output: 3 (V)
